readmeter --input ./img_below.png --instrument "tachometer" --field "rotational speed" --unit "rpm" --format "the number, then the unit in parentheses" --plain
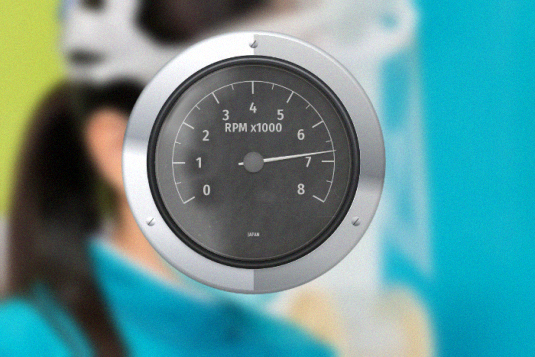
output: 6750 (rpm)
